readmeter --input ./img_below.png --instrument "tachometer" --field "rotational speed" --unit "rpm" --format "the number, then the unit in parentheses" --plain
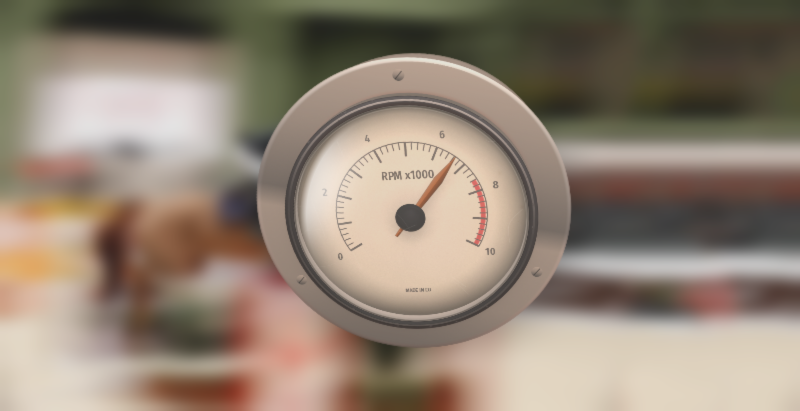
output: 6600 (rpm)
